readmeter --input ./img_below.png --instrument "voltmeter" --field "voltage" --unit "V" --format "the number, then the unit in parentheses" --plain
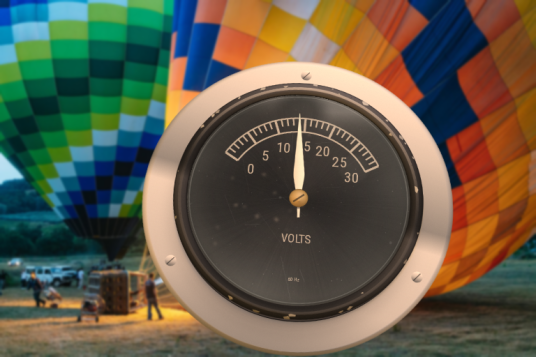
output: 14 (V)
